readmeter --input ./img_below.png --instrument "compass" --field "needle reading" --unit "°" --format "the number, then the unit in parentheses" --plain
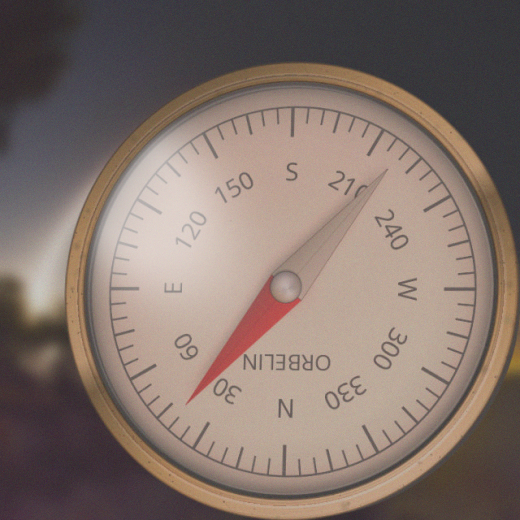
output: 40 (°)
